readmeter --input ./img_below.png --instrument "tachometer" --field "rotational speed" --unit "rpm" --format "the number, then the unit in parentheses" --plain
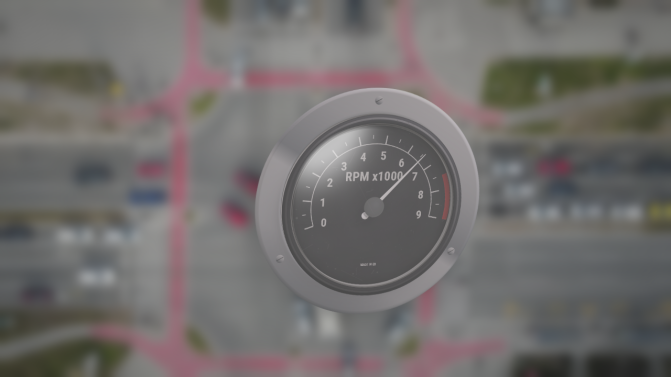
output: 6500 (rpm)
